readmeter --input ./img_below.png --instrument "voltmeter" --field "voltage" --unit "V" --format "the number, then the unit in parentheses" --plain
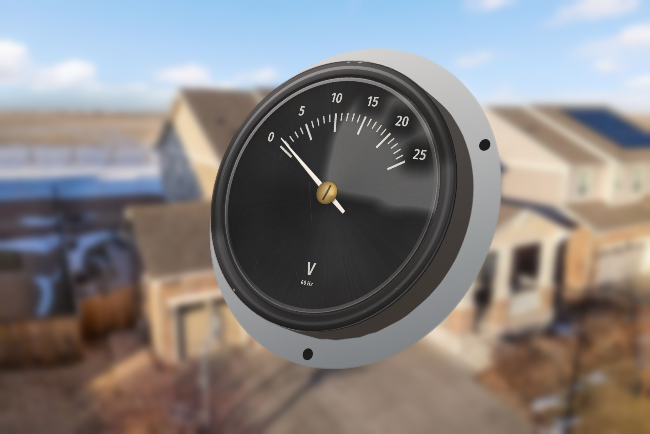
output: 1 (V)
